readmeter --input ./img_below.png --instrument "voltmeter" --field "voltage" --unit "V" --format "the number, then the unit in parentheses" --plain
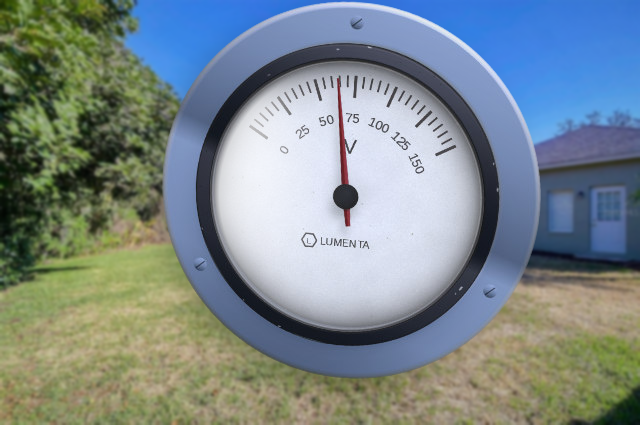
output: 65 (V)
